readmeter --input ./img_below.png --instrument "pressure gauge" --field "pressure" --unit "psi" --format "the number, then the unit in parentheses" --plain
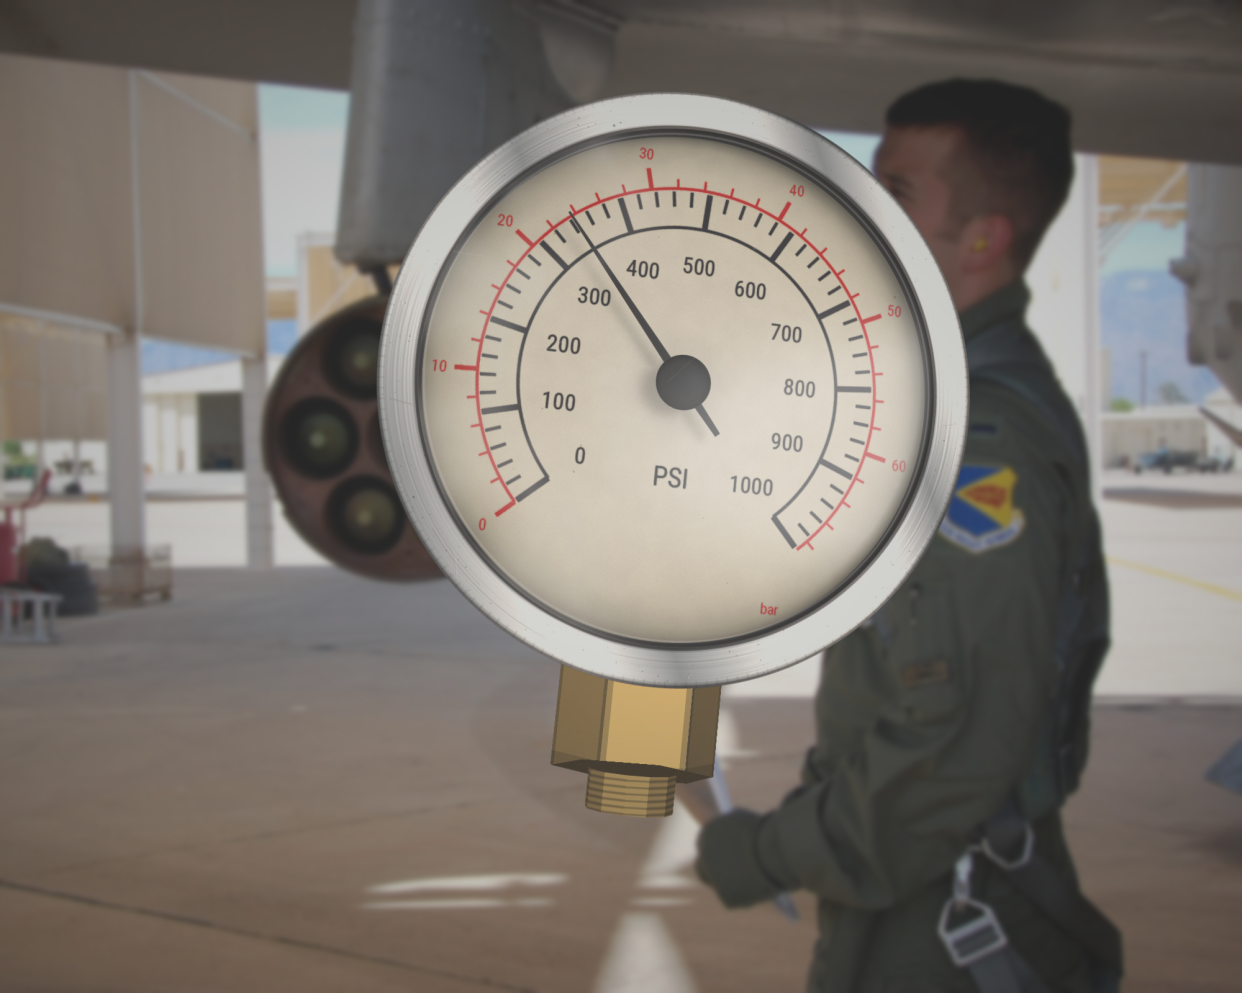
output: 340 (psi)
